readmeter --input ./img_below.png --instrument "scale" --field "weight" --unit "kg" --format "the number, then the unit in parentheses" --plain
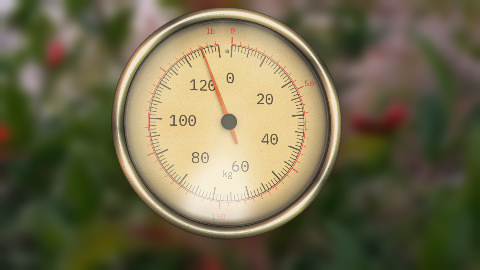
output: 125 (kg)
